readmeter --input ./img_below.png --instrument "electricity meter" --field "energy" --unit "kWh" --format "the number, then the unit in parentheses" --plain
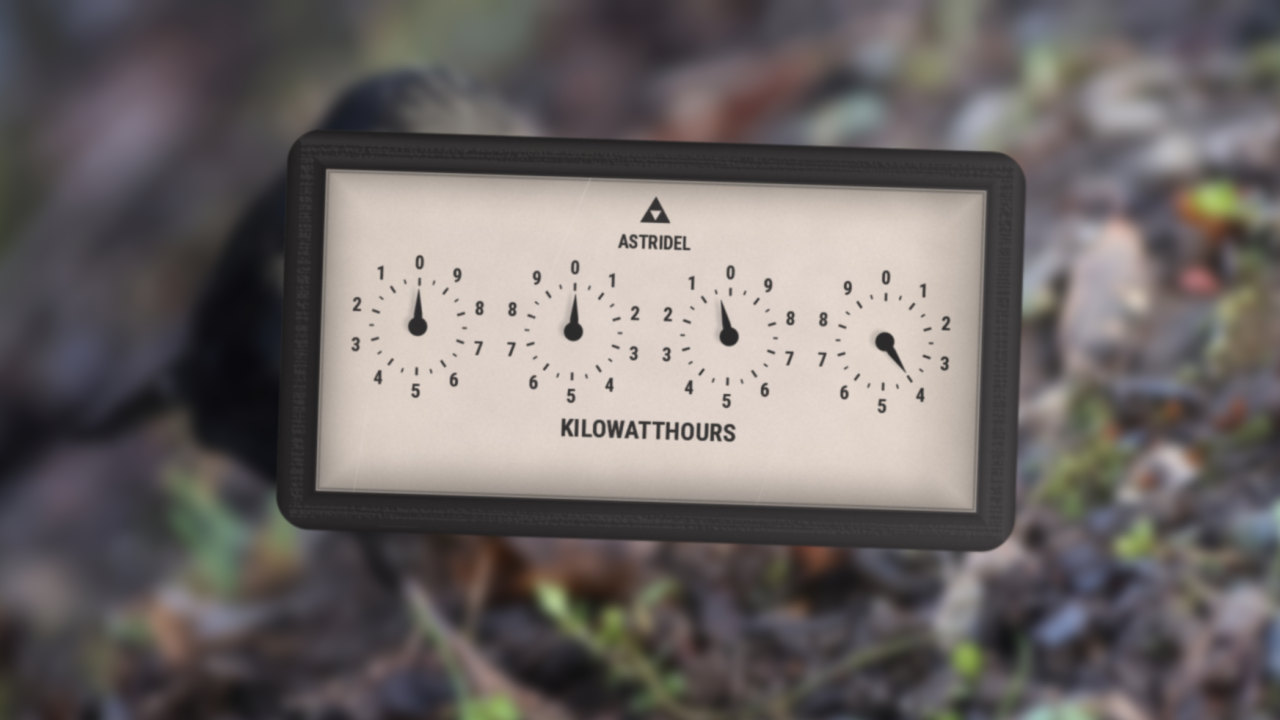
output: 4 (kWh)
